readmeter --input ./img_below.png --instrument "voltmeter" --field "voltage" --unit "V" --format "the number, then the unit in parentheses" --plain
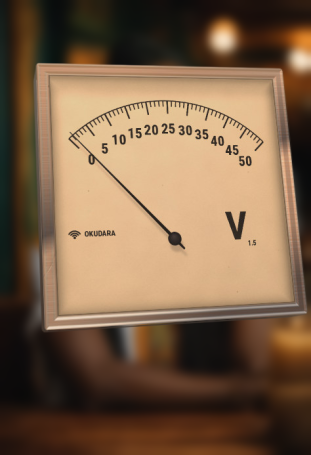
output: 1 (V)
